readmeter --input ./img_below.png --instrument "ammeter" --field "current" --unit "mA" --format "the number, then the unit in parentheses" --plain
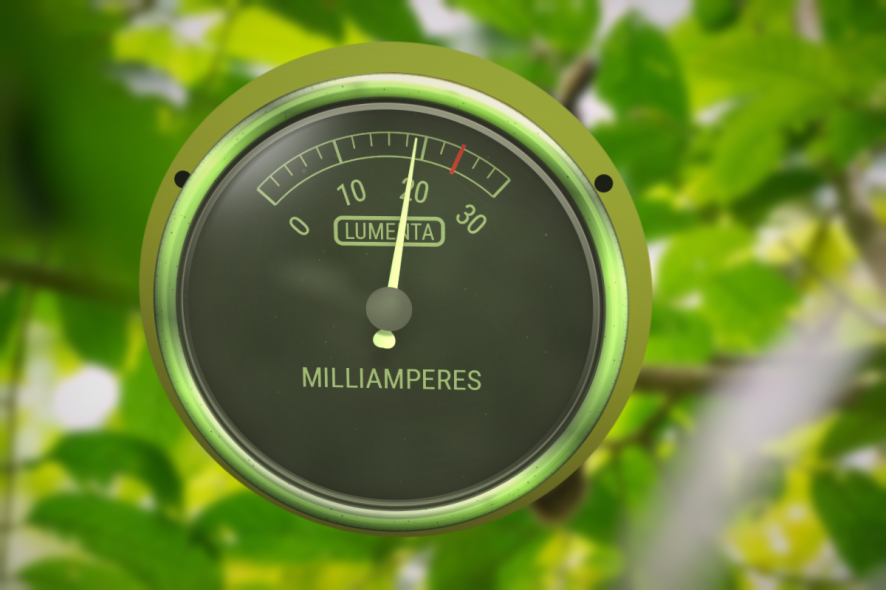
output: 19 (mA)
